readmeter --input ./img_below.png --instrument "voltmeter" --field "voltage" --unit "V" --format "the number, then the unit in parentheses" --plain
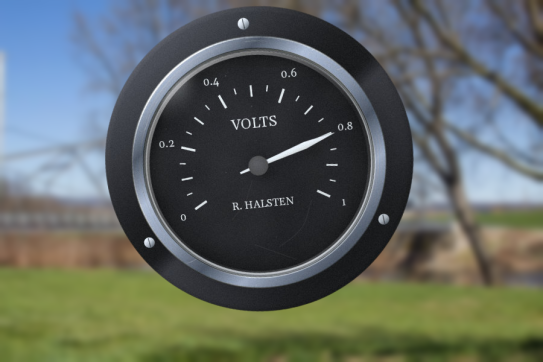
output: 0.8 (V)
